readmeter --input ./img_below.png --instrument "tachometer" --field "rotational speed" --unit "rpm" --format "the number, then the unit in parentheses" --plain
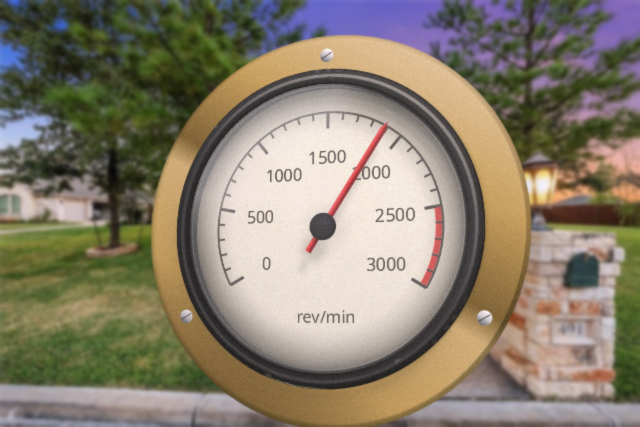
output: 1900 (rpm)
